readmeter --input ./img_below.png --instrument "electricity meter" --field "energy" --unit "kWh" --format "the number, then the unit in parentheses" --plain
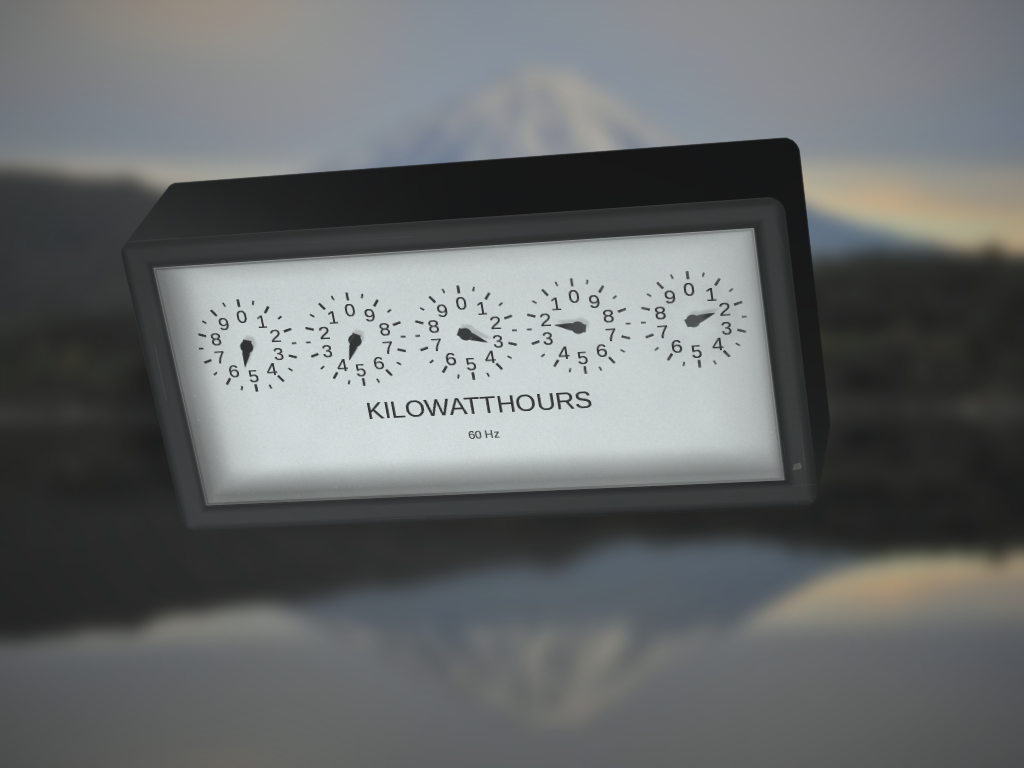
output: 54322 (kWh)
